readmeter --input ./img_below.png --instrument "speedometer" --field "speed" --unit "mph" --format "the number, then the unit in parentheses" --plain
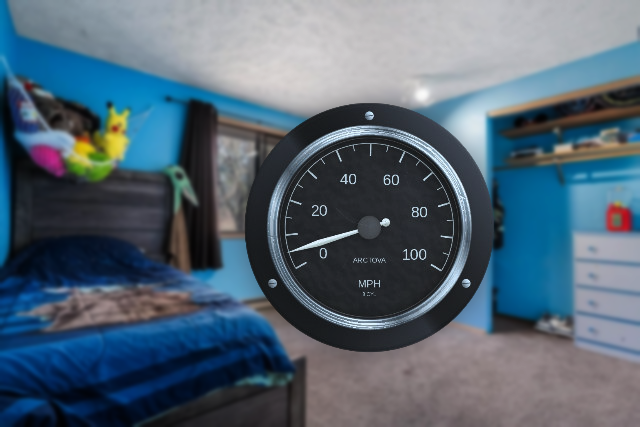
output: 5 (mph)
